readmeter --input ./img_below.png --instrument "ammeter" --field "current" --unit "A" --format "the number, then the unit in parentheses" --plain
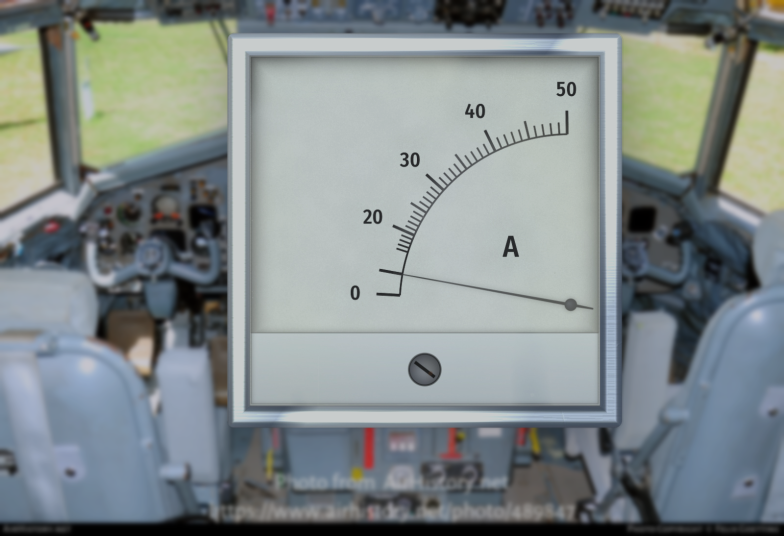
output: 10 (A)
